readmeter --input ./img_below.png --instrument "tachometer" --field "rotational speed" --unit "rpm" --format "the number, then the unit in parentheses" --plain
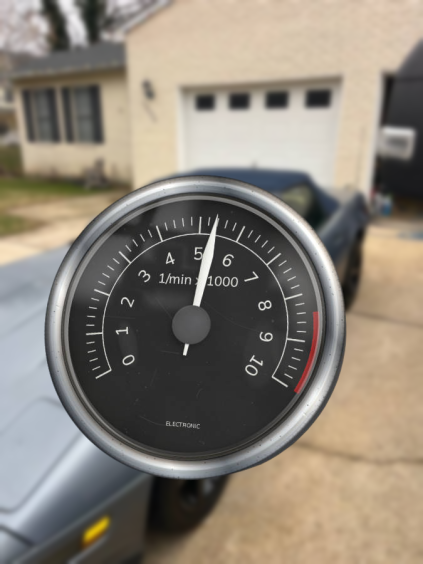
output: 5400 (rpm)
